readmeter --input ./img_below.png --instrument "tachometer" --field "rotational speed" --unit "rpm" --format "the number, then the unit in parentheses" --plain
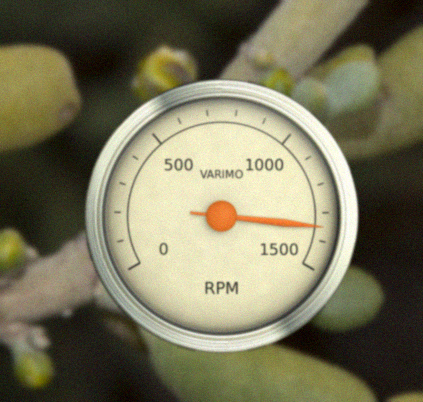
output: 1350 (rpm)
